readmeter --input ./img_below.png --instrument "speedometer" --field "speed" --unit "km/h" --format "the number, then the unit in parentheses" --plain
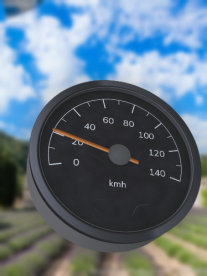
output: 20 (km/h)
